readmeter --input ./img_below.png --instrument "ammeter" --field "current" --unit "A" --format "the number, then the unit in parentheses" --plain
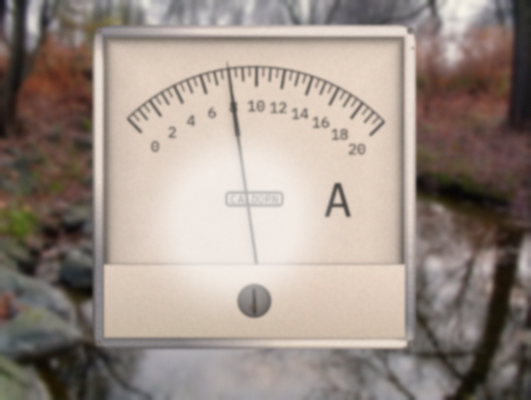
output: 8 (A)
